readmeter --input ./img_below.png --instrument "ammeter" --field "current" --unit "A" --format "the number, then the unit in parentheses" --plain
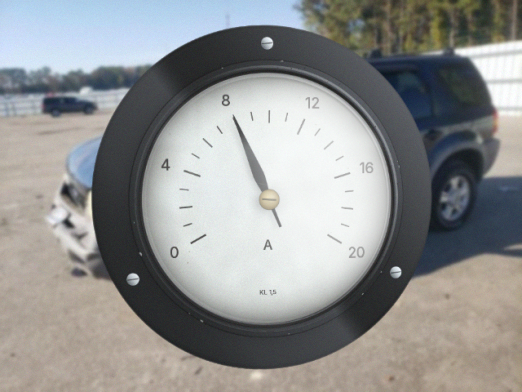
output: 8 (A)
